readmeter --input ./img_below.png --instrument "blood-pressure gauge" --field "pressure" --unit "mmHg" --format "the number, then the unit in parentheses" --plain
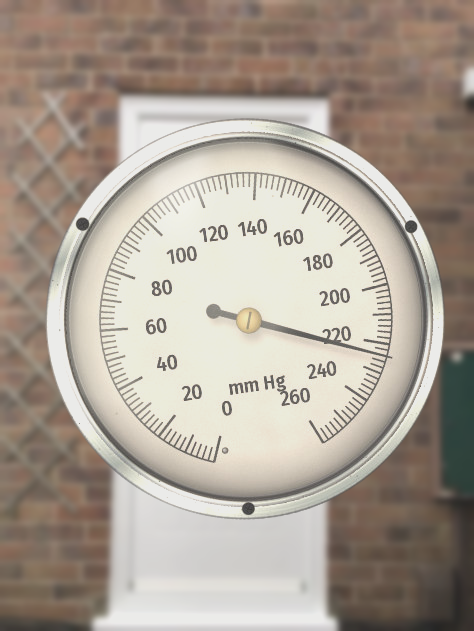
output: 224 (mmHg)
